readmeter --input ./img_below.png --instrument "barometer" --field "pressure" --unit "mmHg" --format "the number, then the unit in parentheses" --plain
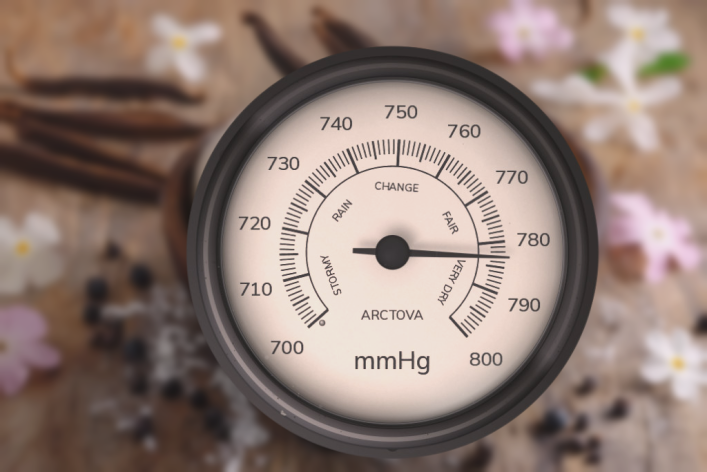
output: 783 (mmHg)
